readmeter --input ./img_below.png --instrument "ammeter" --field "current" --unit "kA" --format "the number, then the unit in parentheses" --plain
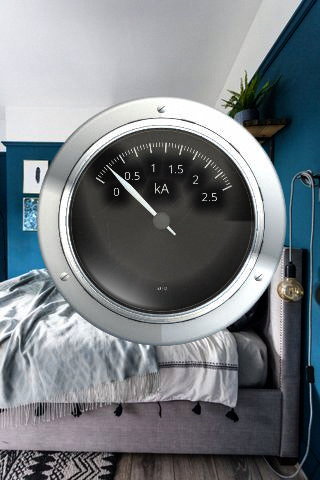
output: 0.25 (kA)
